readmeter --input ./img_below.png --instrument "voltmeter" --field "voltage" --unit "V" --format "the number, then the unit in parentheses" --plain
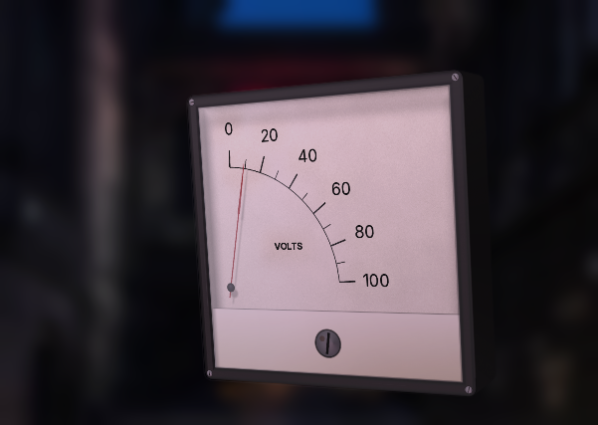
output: 10 (V)
